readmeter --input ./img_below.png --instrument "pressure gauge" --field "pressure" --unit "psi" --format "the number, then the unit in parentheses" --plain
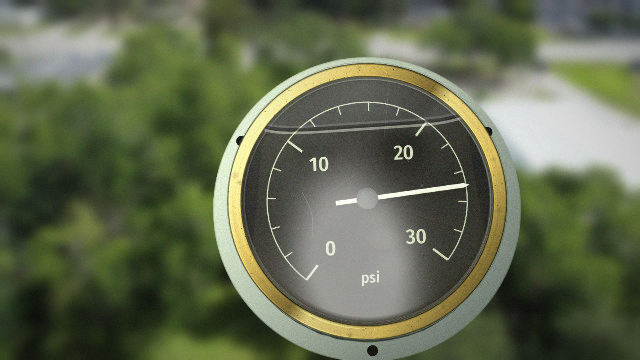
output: 25 (psi)
